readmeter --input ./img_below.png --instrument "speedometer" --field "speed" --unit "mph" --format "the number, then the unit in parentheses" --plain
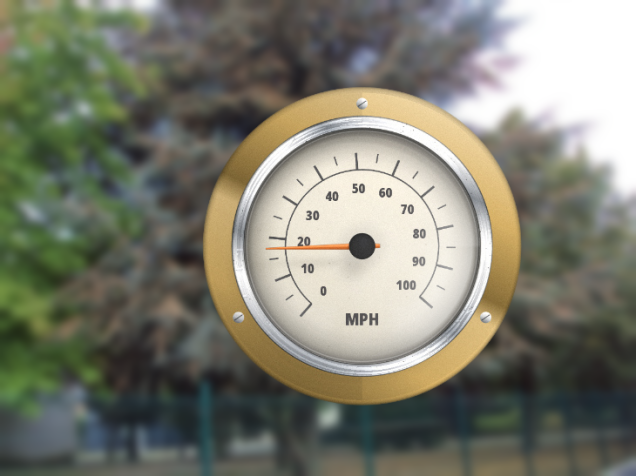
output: 17.5 (mph)
